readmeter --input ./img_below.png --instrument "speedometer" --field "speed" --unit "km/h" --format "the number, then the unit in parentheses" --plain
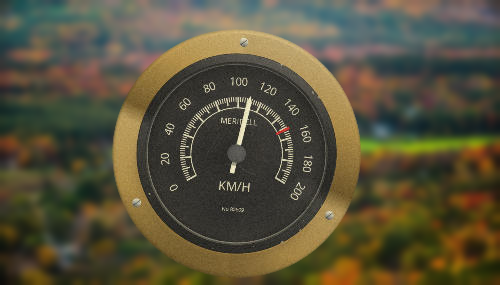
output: 110 (km/h)
